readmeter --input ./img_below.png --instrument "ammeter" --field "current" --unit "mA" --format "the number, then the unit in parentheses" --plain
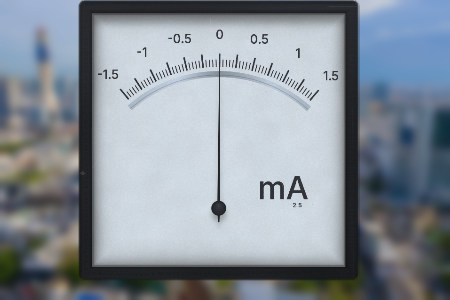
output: 0 (mA)
